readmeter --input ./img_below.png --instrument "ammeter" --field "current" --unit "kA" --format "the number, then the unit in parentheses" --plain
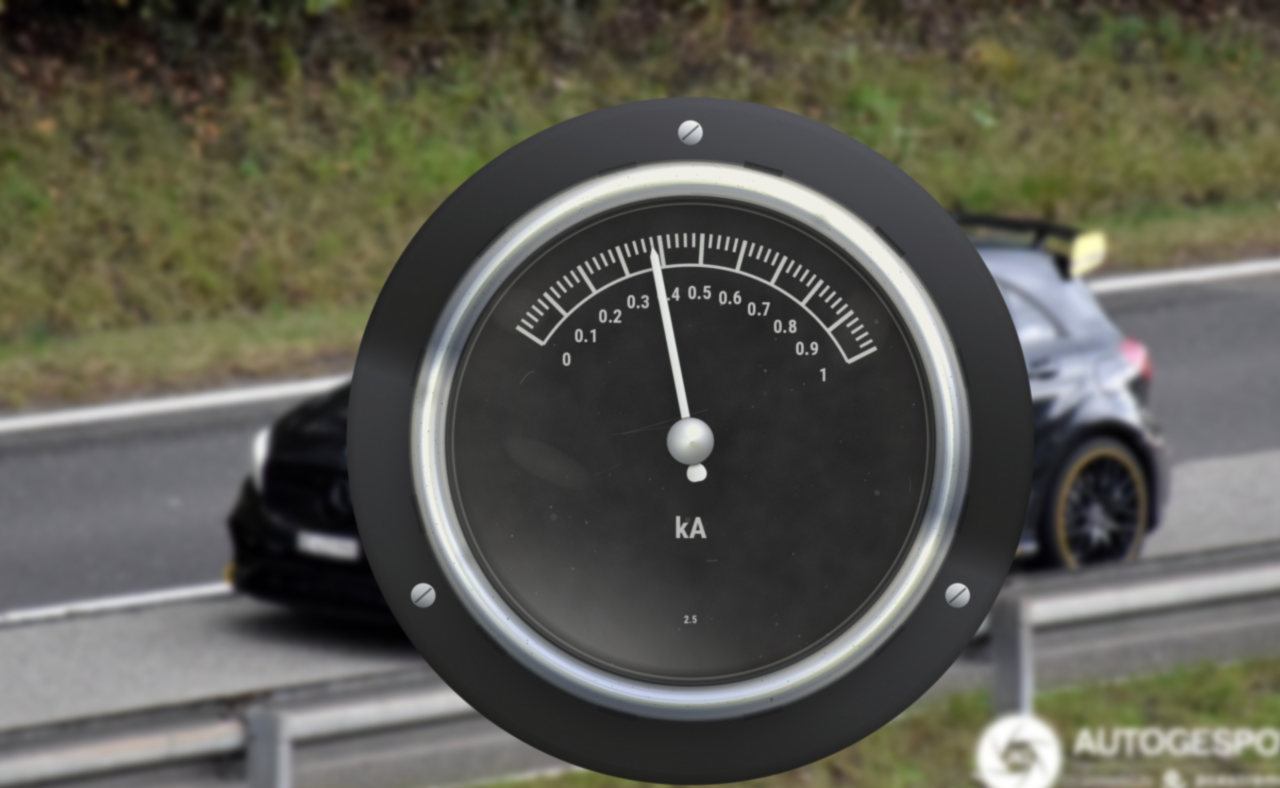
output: 0.38 (kA)
